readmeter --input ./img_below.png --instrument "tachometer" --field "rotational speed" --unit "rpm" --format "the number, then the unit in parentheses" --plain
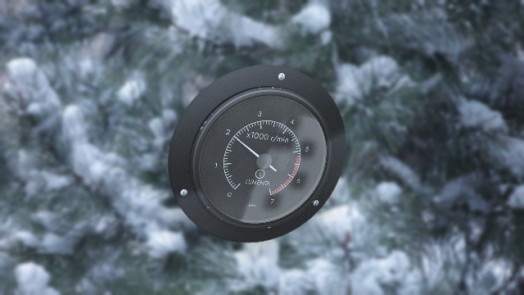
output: 2000 (rpm)
